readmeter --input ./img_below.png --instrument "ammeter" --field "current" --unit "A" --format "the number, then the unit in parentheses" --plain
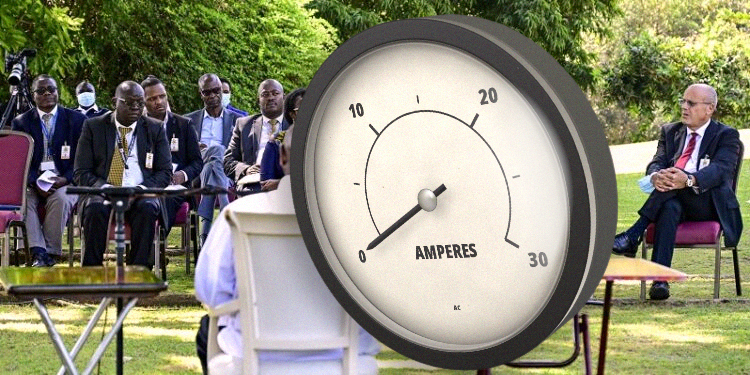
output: 0 (A)
